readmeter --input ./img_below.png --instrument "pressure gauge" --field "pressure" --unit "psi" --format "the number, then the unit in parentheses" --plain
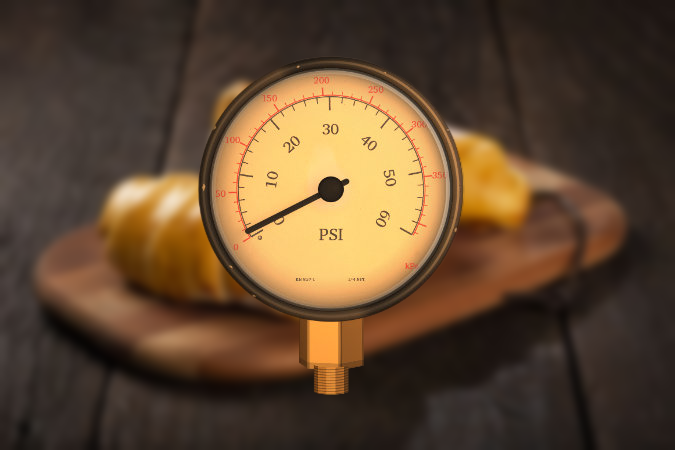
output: 1 (psi)
